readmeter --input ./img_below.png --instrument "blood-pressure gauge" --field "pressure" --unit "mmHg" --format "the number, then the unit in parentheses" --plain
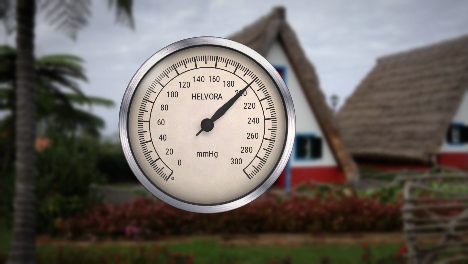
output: 200 (mmHg)
